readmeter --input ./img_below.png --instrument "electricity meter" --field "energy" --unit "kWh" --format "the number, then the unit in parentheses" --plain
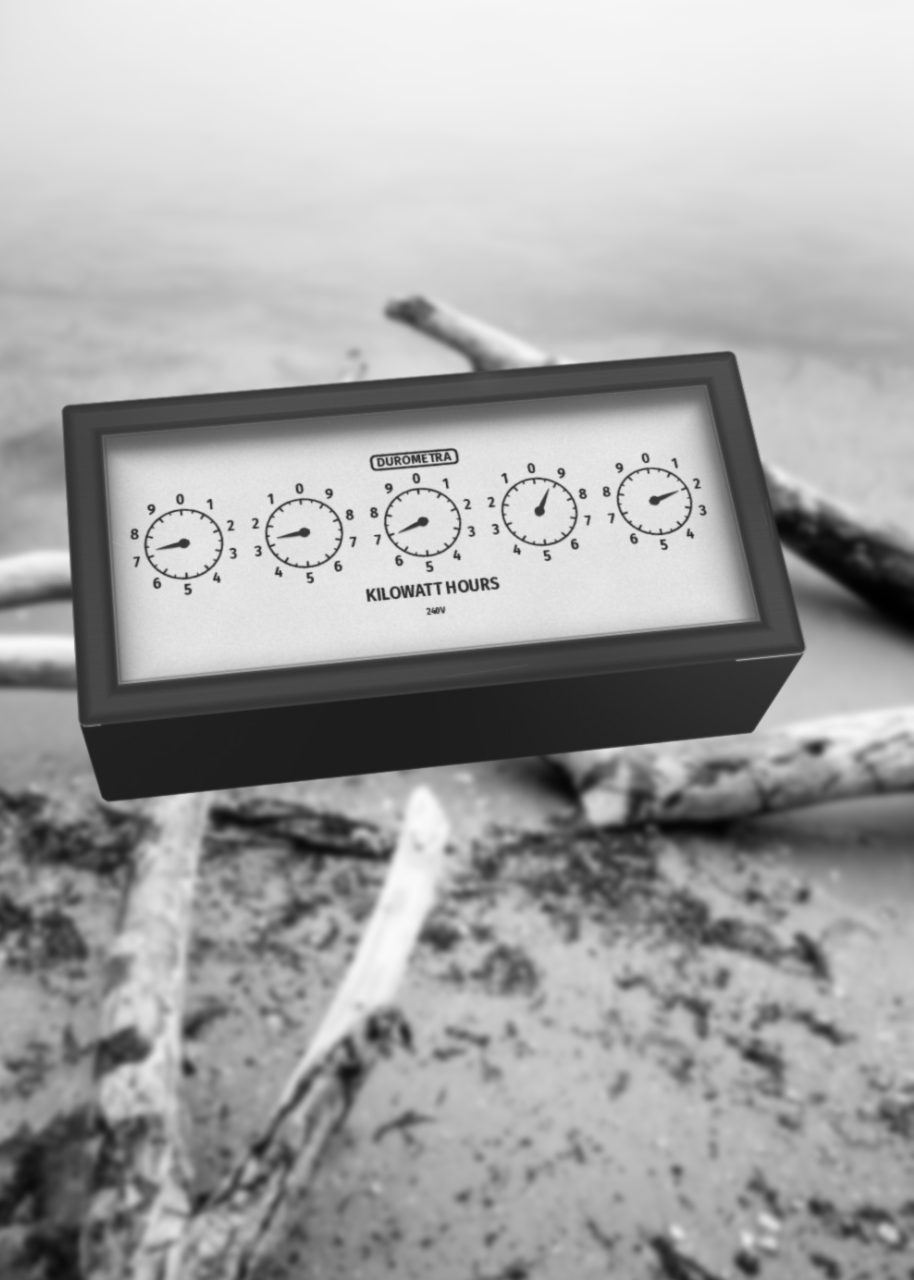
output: 72692 (kWh)
